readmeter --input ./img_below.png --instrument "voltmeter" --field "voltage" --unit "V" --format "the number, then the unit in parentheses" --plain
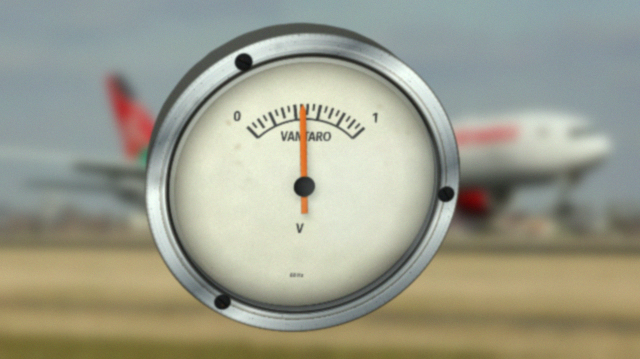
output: 0.45 (V)
